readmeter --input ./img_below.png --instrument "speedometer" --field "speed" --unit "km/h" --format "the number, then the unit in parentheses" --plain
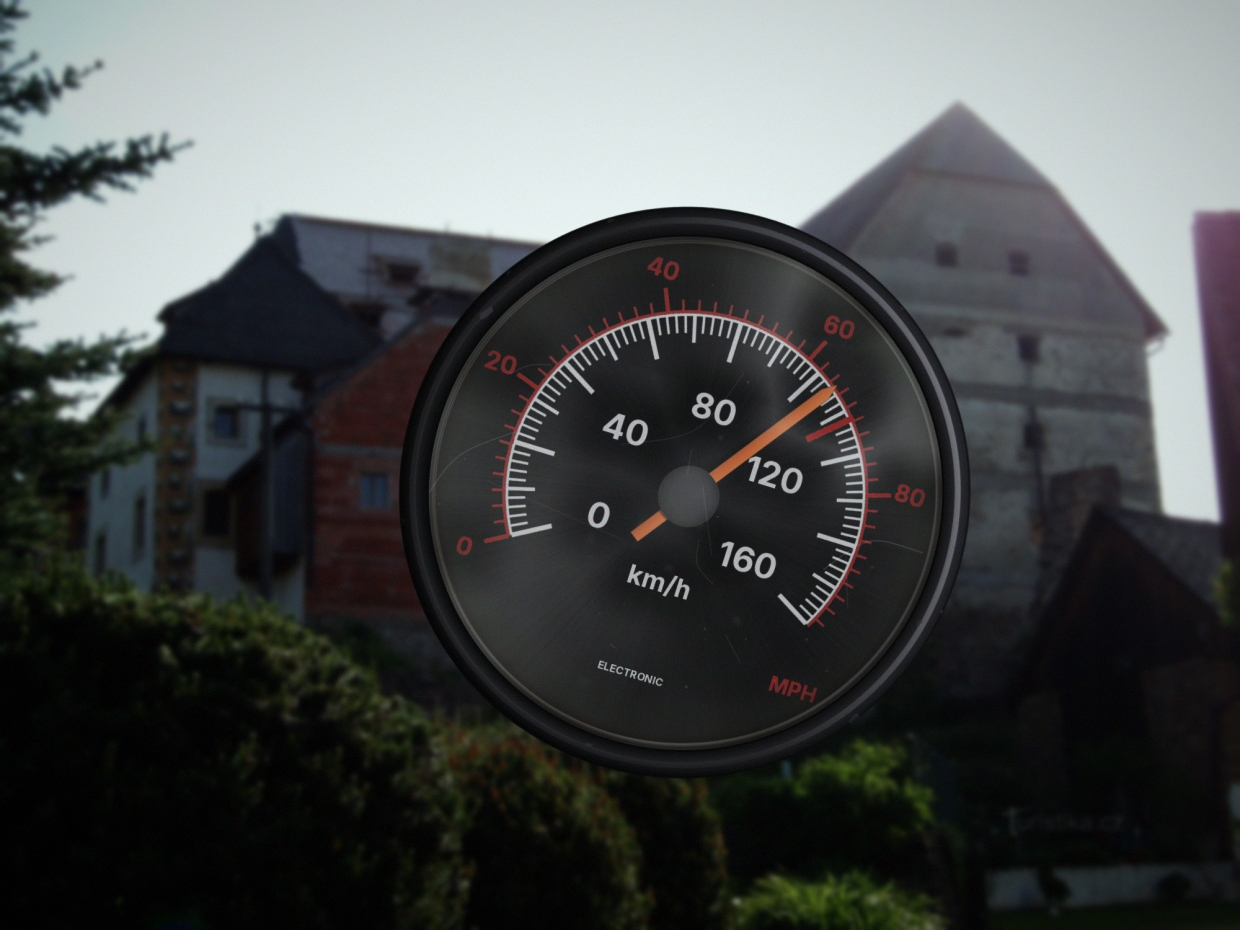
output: 104 (km/h)
